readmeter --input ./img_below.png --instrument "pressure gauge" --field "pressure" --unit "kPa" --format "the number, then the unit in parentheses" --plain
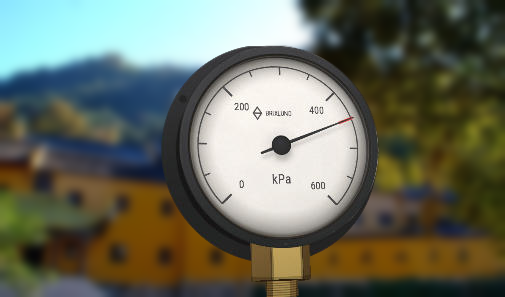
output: 450 (kPa)
